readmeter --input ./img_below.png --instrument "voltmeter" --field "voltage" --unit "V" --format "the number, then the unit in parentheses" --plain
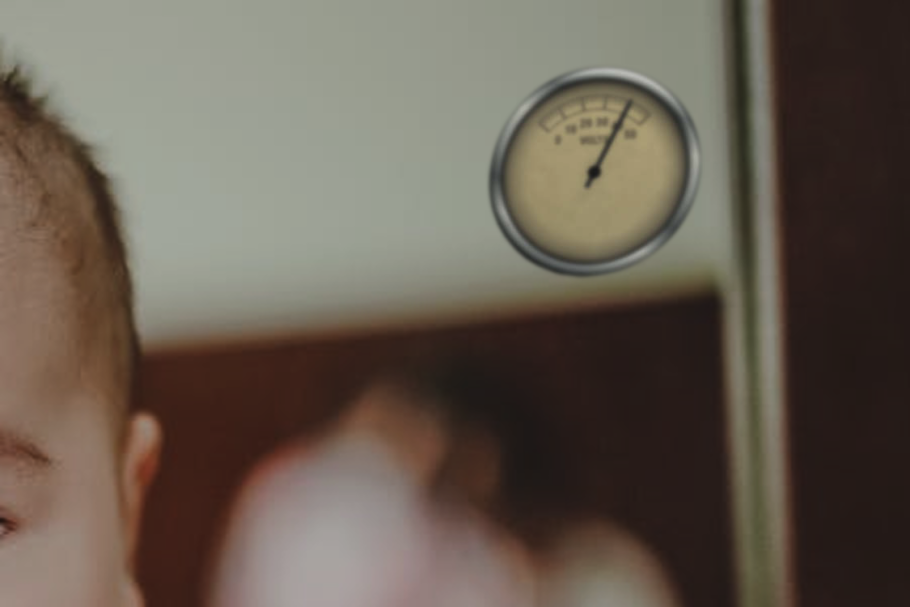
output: 40 (V)
